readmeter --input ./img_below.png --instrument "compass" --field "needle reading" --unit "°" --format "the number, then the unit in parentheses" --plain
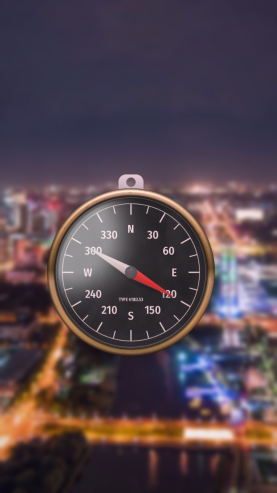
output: 120 (°)
